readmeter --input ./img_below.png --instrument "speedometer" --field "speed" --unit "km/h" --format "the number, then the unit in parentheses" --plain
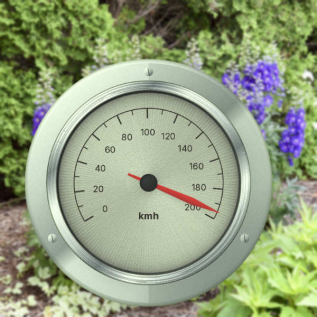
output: 195 (km/h)
